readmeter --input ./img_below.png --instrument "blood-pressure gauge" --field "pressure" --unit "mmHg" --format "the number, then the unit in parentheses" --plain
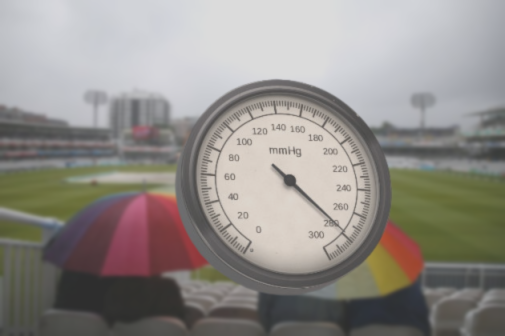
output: 280 (mmHg)
